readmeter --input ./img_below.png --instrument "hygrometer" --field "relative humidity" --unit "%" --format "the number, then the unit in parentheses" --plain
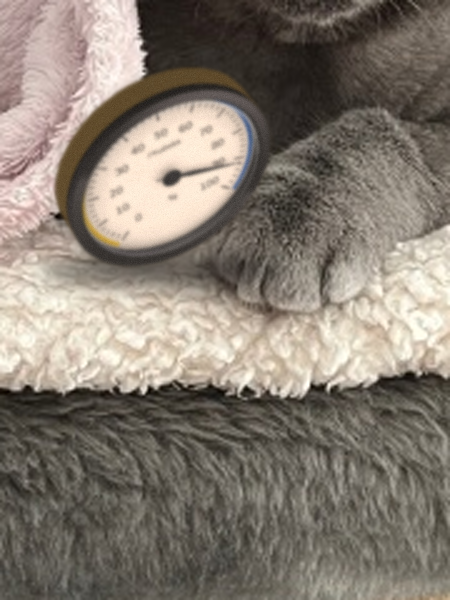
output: 90 (%)
